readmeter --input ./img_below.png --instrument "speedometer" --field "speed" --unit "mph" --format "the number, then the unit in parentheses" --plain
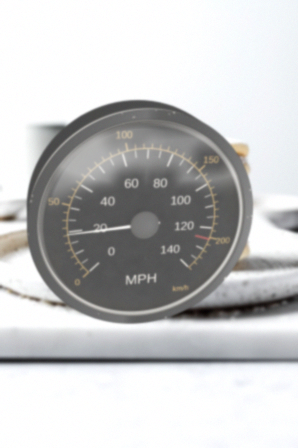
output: 20 (mph)
